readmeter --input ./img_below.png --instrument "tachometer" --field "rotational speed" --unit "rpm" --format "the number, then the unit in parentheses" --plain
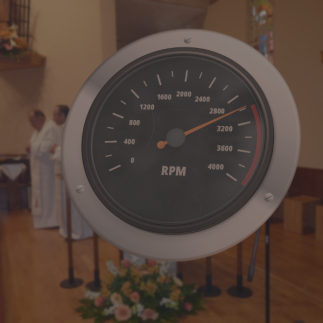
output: 3000 (rpm)
